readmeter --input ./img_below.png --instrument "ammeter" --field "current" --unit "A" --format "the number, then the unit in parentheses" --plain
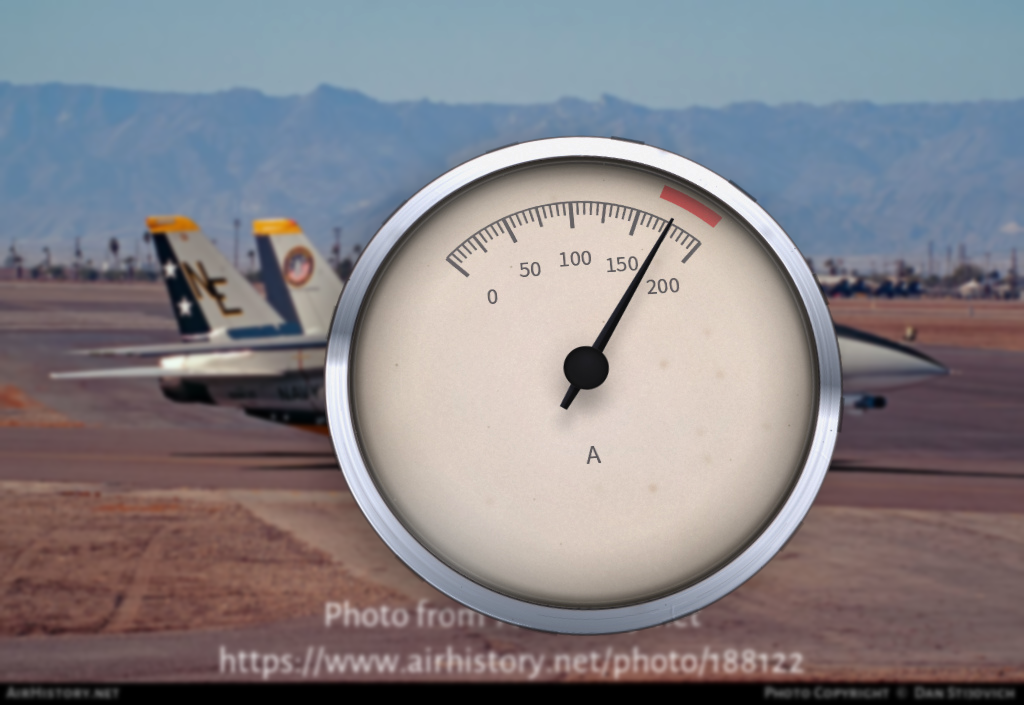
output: 175 (A)
